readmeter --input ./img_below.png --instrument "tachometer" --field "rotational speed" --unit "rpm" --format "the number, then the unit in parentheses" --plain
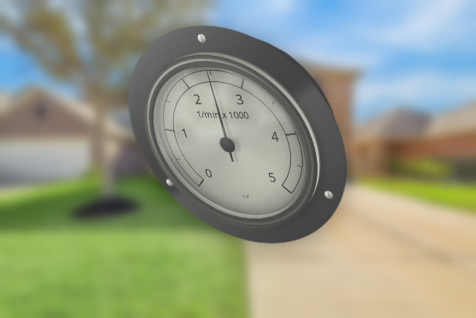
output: 2500 (rpm)
